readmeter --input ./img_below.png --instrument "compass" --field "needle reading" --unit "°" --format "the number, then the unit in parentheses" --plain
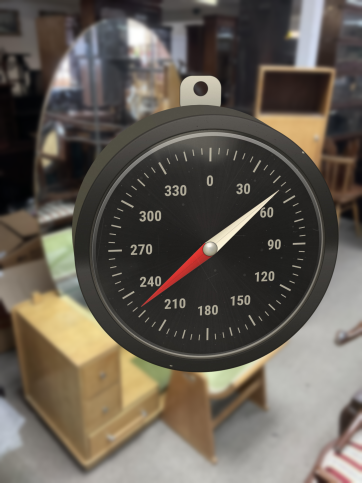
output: 230 (°)
